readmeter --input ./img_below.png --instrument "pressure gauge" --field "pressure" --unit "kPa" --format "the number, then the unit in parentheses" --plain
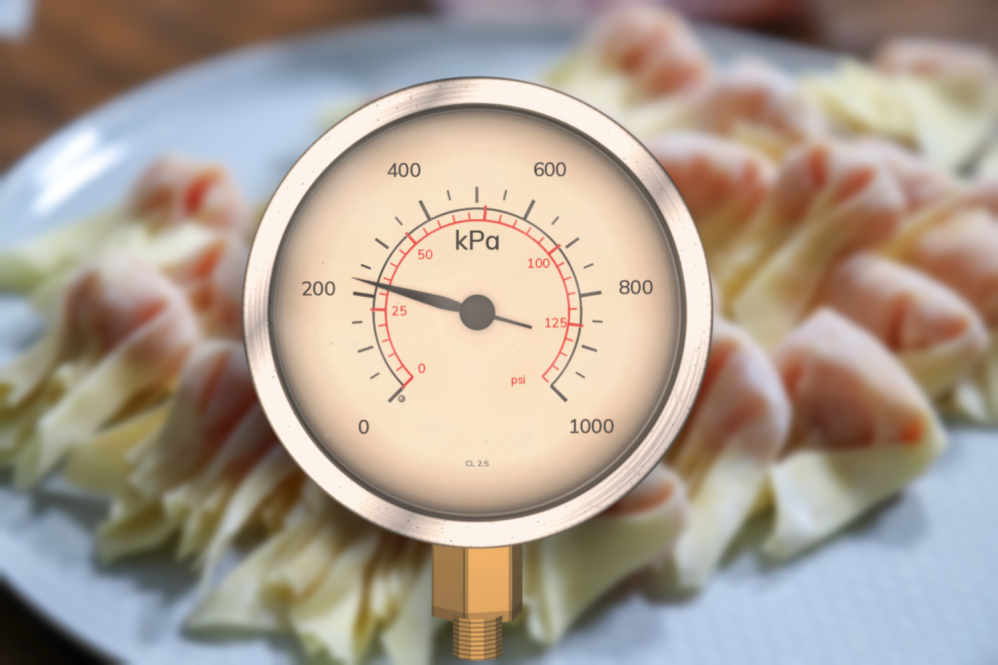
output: 225 (kPa)
